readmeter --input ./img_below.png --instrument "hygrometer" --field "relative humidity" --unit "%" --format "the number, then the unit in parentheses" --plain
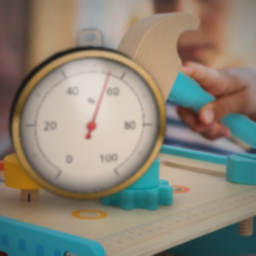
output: 55 (%)
